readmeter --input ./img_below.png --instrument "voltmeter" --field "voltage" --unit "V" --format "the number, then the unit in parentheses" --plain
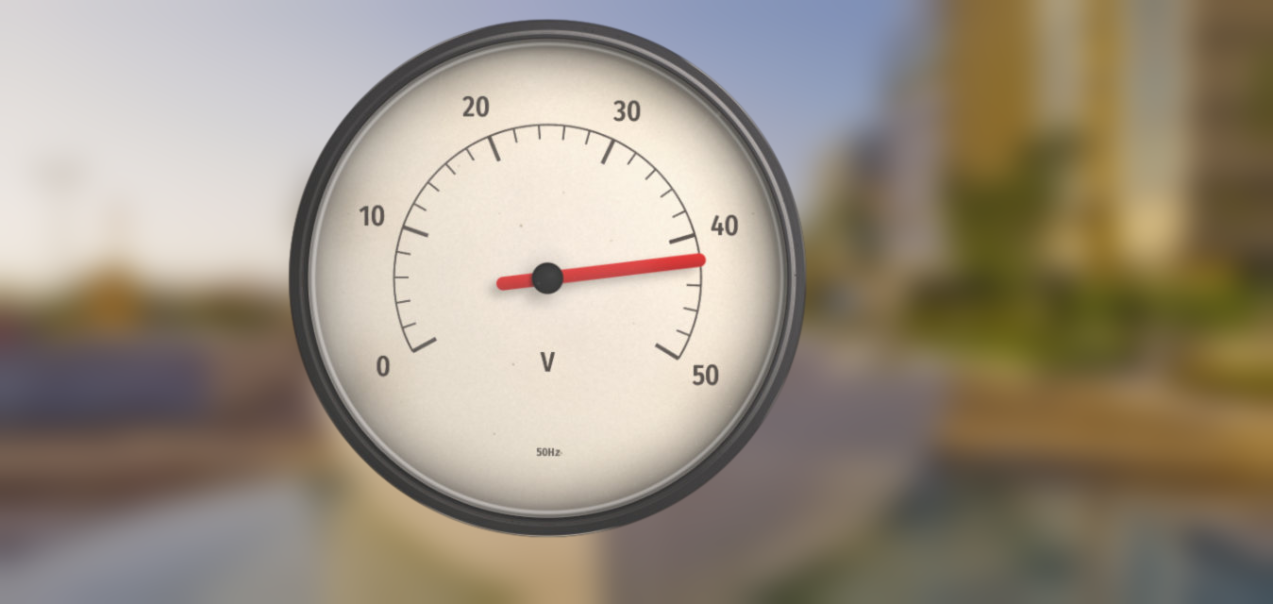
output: 42 (V)
